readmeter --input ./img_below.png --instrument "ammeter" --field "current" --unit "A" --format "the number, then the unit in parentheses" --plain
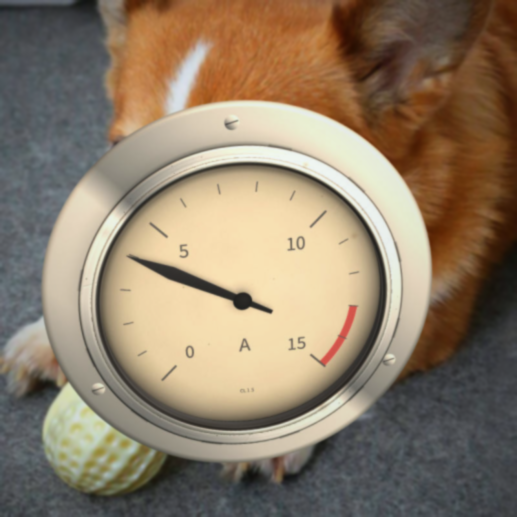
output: 4 (A)
